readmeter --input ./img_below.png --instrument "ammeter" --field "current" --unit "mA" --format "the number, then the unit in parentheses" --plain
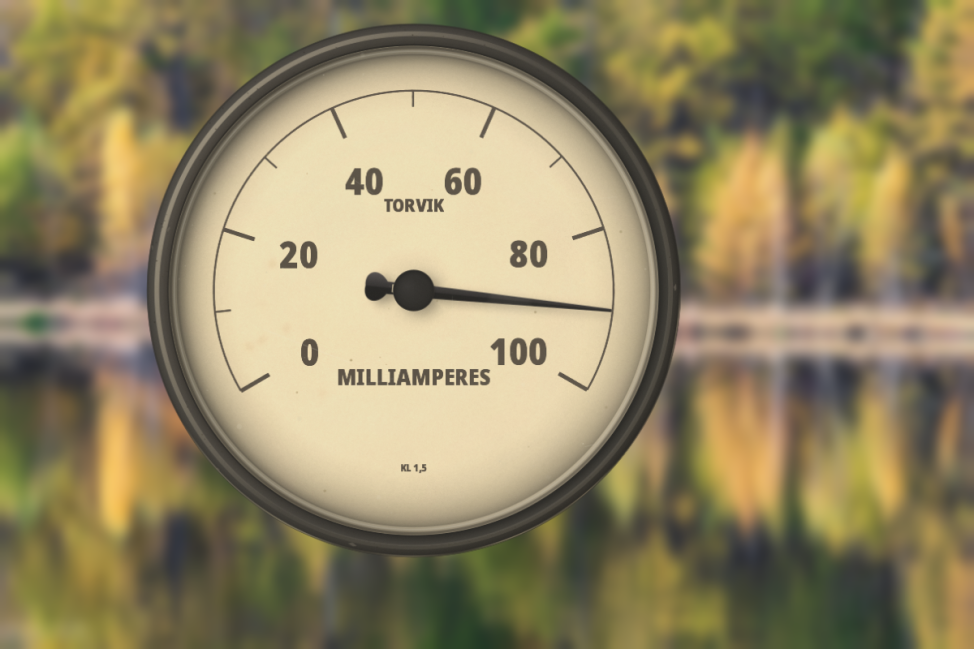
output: 90 (mA)
